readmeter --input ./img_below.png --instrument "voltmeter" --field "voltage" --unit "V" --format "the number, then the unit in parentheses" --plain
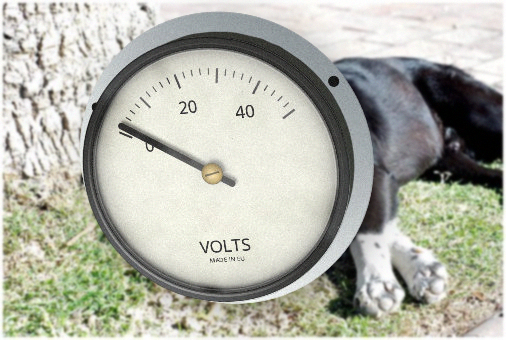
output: 2 (V)
